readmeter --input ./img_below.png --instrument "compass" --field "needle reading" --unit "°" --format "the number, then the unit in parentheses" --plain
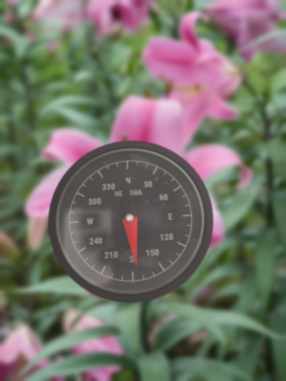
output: 175 (°)
